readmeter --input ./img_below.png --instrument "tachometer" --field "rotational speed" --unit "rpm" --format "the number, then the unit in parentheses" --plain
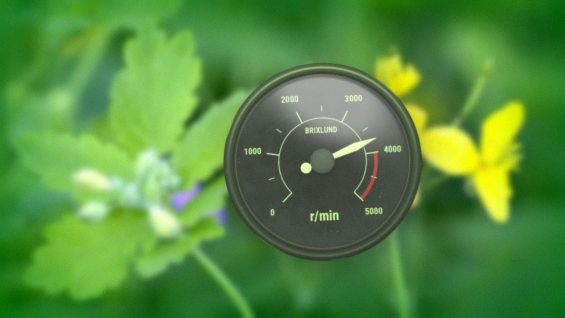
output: 3750 (rpm)
